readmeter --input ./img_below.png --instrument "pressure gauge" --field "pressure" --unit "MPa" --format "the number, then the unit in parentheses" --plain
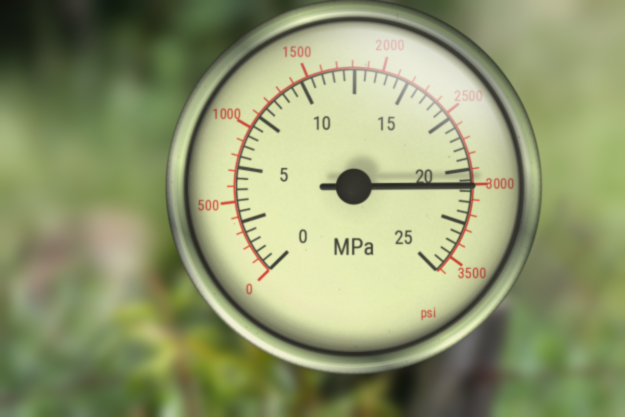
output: 20.75 (MPa)
